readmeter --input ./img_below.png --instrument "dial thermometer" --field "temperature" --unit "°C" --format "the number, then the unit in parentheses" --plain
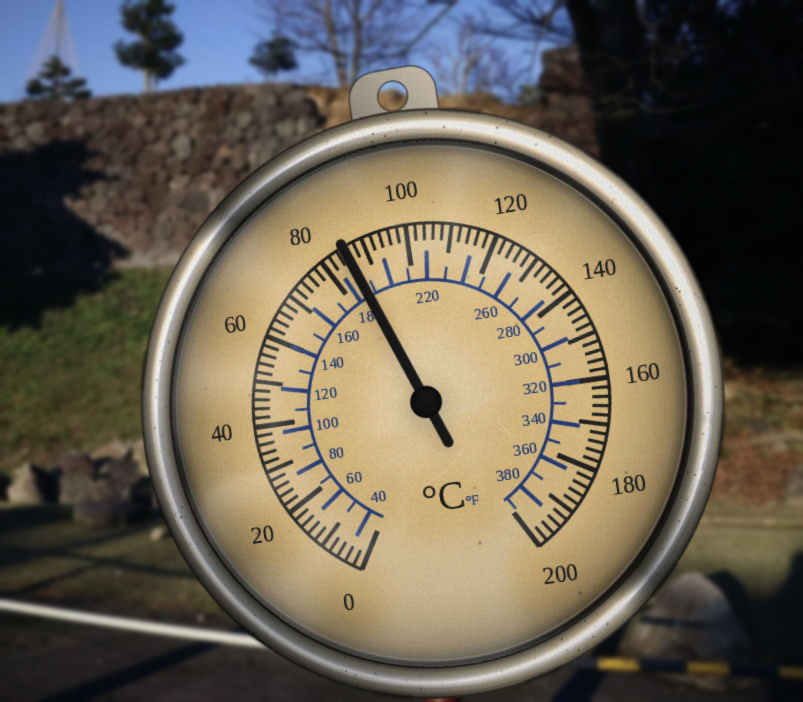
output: 86 (°C)
